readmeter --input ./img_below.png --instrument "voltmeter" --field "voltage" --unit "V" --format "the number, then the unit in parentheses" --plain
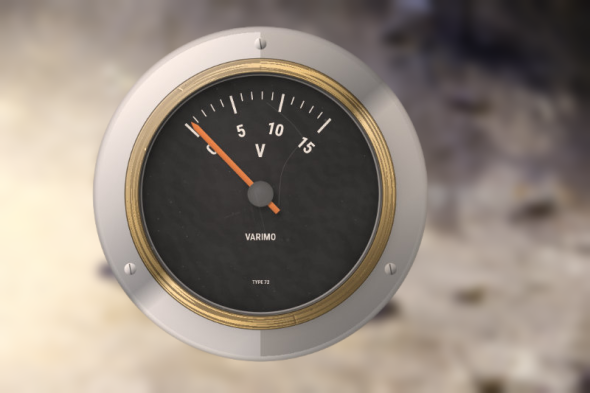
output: 0.5 (V)
